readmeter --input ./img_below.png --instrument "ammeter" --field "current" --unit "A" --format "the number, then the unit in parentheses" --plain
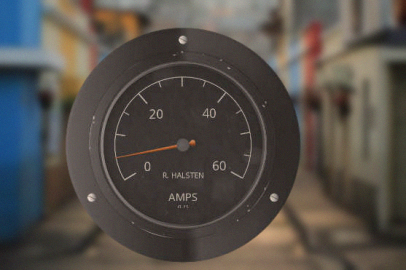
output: 5 (A)
